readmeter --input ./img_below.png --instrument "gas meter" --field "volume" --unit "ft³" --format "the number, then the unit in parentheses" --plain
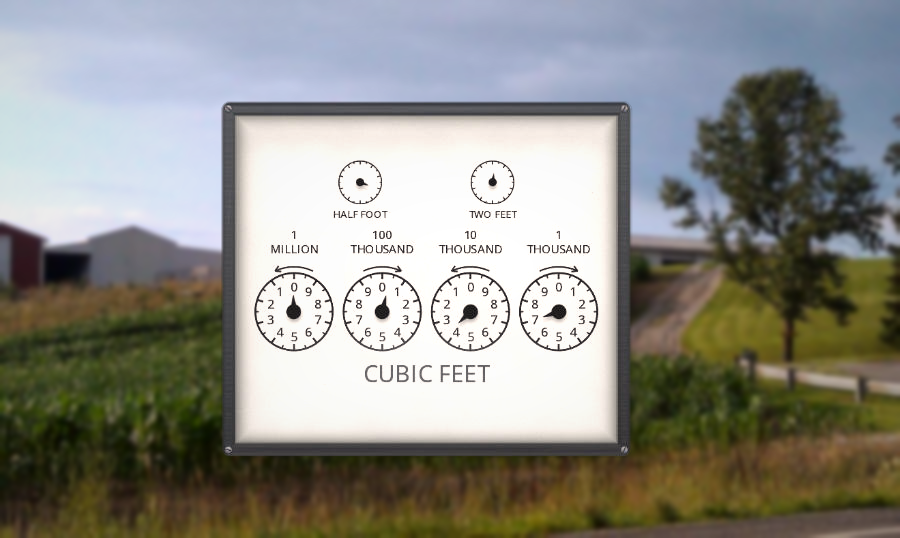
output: 3700 (ft³)
